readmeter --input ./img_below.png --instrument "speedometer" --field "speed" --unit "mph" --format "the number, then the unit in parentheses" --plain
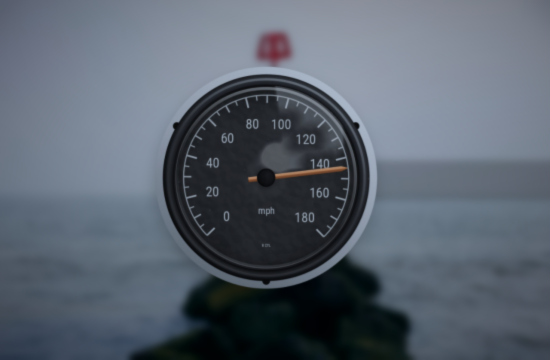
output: 145 (mph)
